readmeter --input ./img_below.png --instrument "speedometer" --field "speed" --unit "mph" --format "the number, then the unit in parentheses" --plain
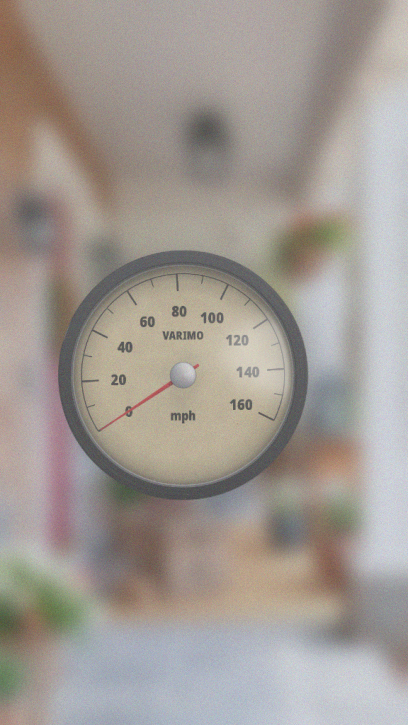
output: 0 (mph)
